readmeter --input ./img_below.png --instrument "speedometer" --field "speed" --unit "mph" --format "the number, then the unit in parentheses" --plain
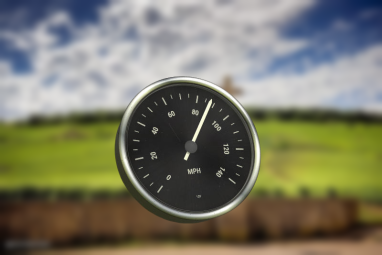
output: 87.5 (mph)
